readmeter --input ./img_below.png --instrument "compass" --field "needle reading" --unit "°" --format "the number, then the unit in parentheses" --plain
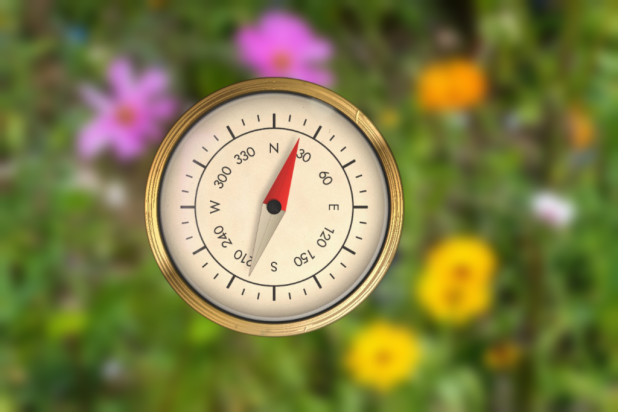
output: 20 (°)
